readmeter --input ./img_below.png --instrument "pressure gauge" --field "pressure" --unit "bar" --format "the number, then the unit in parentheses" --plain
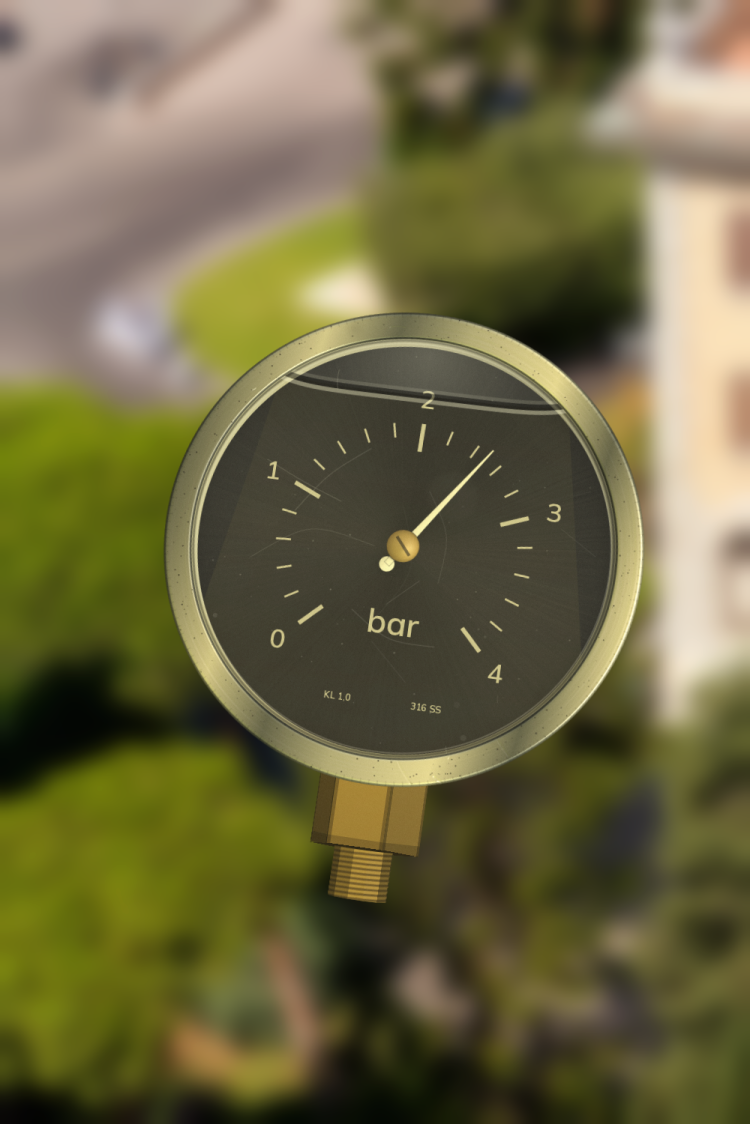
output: 2.5 (bar)
